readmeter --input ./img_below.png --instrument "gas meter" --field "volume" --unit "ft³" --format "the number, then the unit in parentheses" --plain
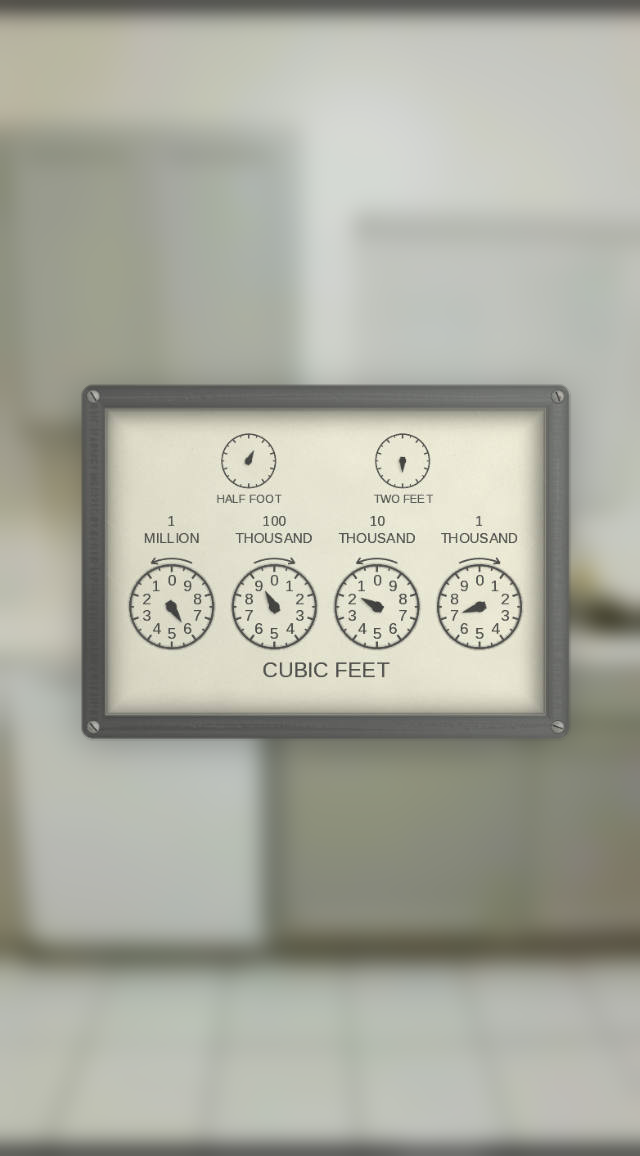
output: 591700 (ft³)
